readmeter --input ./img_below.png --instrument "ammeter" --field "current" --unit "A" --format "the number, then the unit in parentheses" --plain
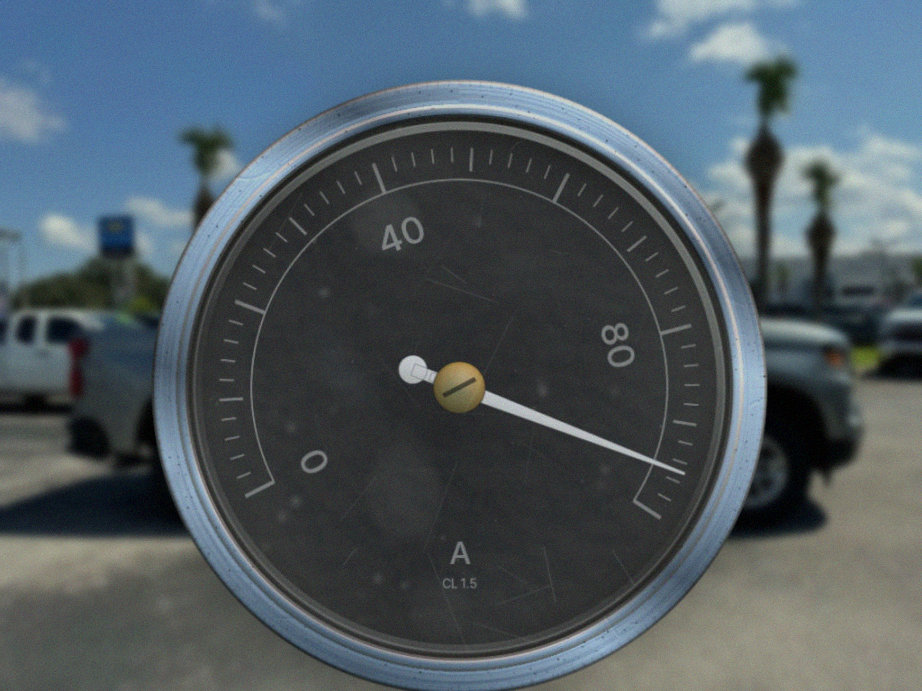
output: 95 (A)
